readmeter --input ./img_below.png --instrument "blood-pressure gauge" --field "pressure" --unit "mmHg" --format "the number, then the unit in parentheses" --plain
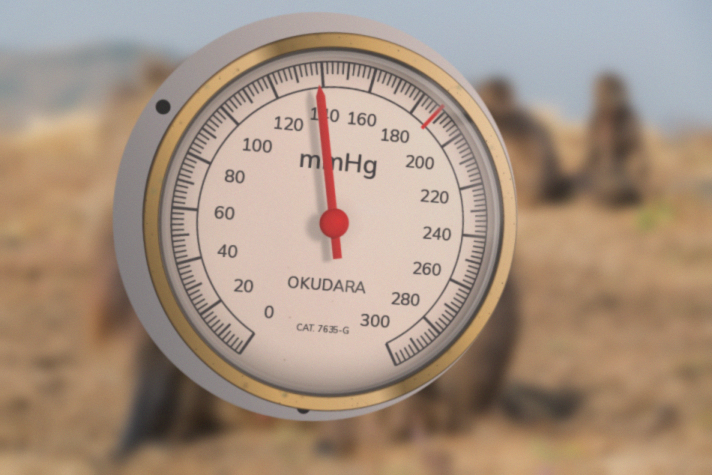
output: 138 (mmHg)
